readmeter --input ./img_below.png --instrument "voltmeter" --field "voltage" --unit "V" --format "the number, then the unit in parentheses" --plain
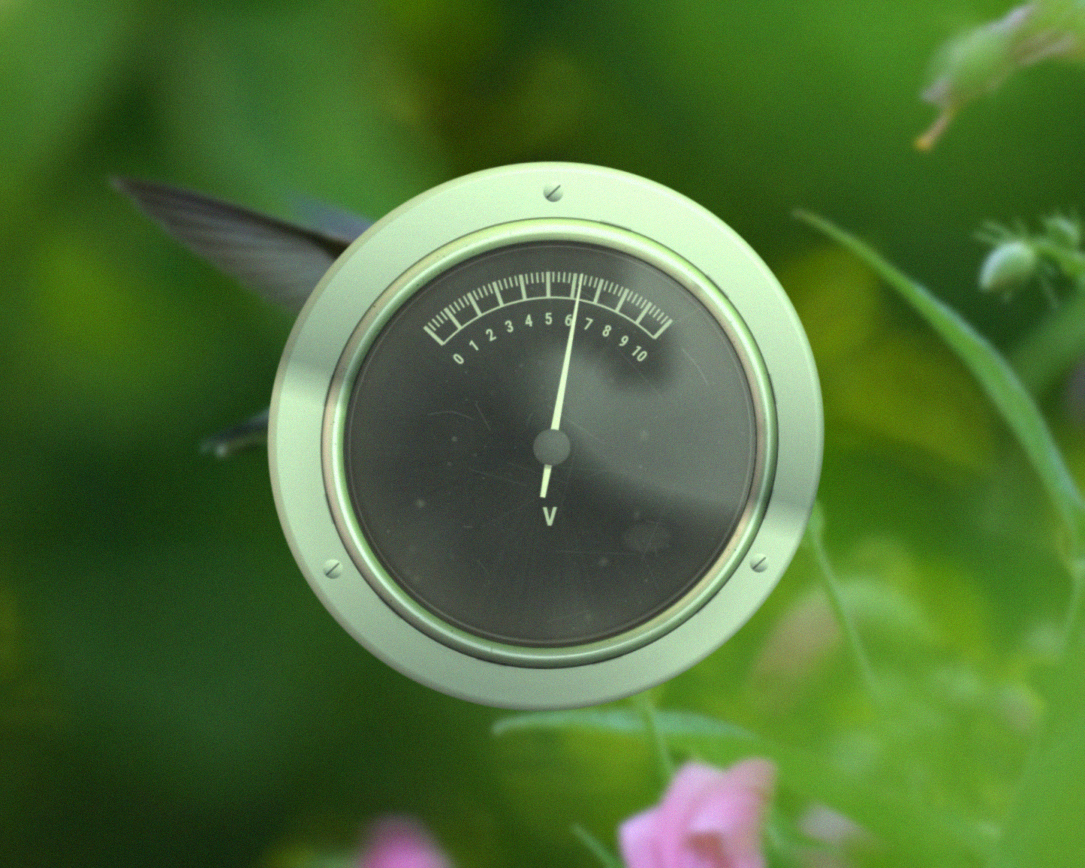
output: 6.2 (V)
